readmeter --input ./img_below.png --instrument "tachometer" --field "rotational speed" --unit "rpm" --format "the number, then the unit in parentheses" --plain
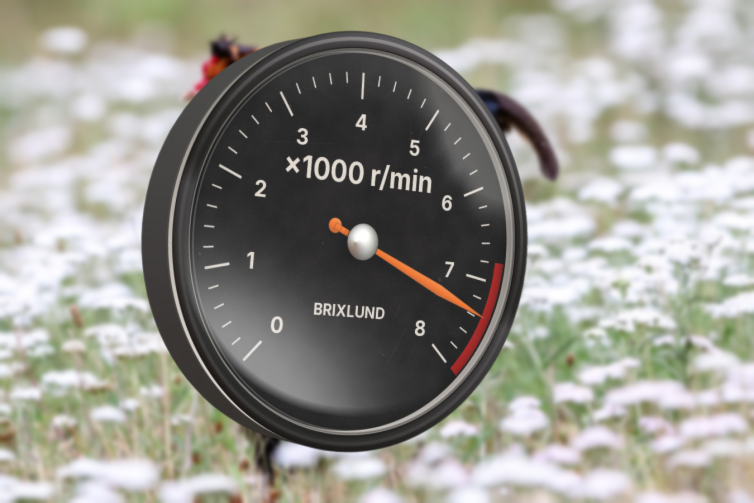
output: 7400 (rpm)
